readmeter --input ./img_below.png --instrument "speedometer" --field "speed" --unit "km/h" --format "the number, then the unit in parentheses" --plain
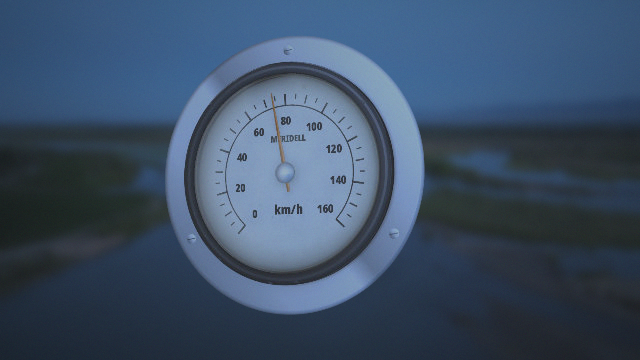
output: 75 (km/h)
